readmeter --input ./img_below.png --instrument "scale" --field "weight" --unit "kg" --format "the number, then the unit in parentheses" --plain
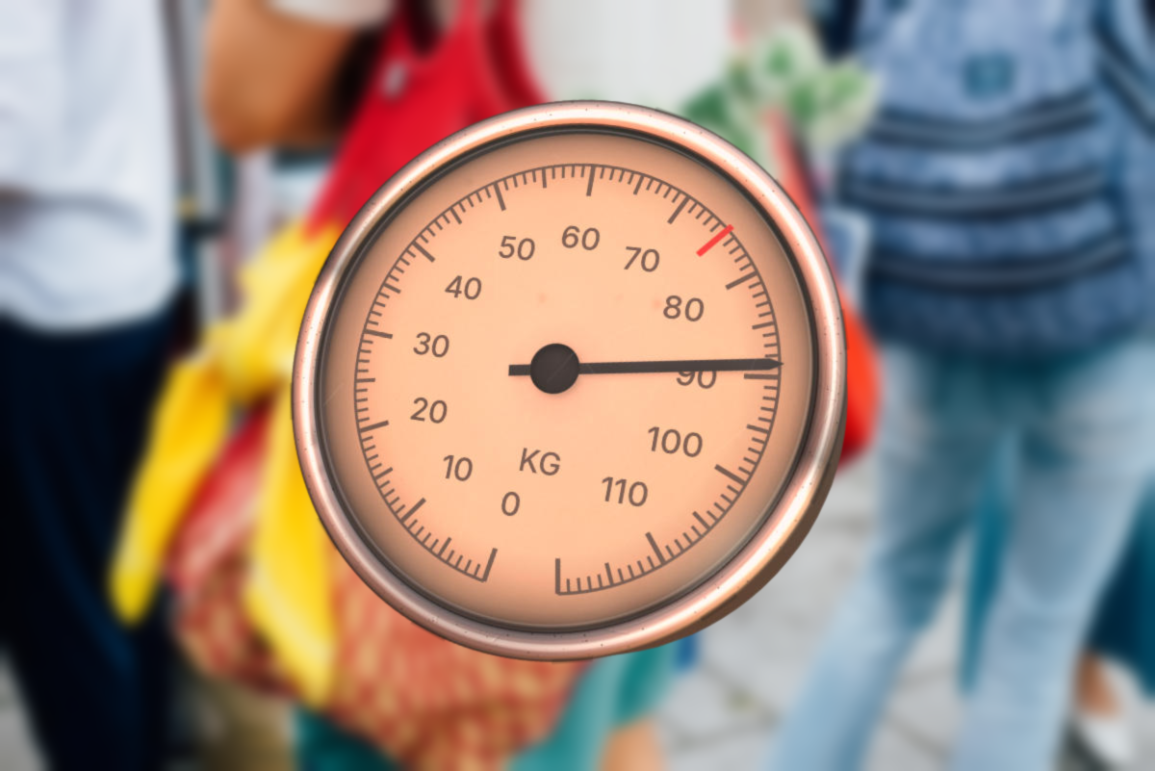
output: 89 (kg)
